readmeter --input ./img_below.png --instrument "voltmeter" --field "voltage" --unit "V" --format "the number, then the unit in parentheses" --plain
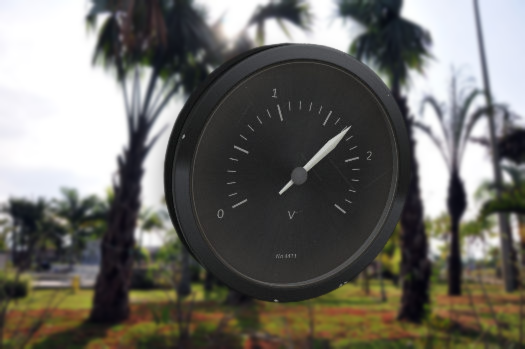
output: 1.7 (V)
